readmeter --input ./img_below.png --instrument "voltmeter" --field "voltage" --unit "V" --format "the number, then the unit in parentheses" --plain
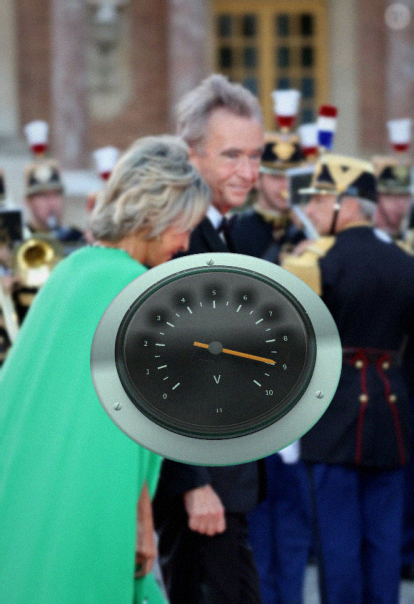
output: 9 (V)
